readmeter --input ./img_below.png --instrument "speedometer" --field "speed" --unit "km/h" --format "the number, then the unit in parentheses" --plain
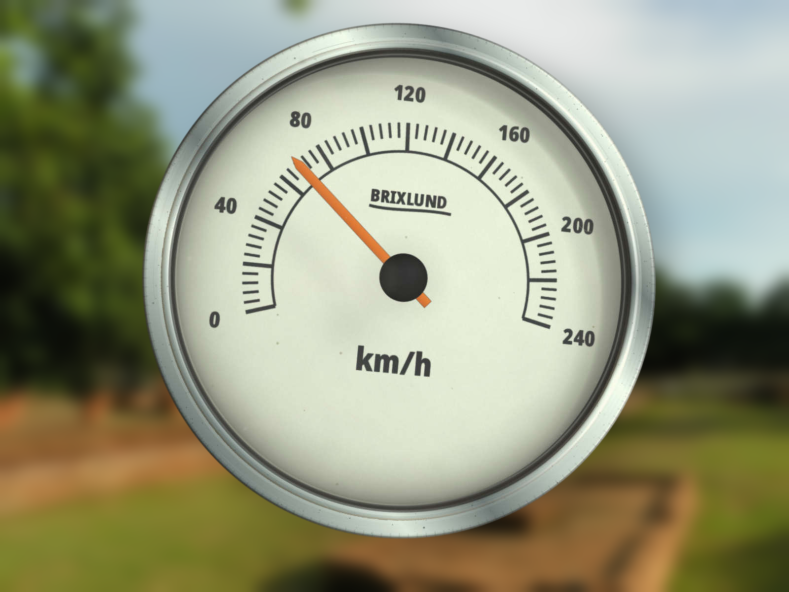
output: 68 (km/h)
